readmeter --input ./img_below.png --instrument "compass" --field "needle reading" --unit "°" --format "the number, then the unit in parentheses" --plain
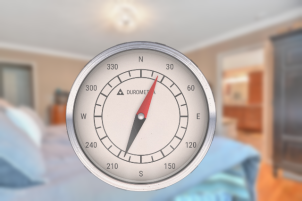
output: 22.5 (°)
